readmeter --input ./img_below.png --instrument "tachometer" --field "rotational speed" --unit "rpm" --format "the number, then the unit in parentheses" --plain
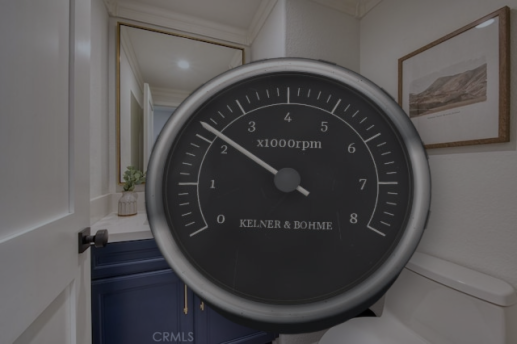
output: 2200 (rpm)
